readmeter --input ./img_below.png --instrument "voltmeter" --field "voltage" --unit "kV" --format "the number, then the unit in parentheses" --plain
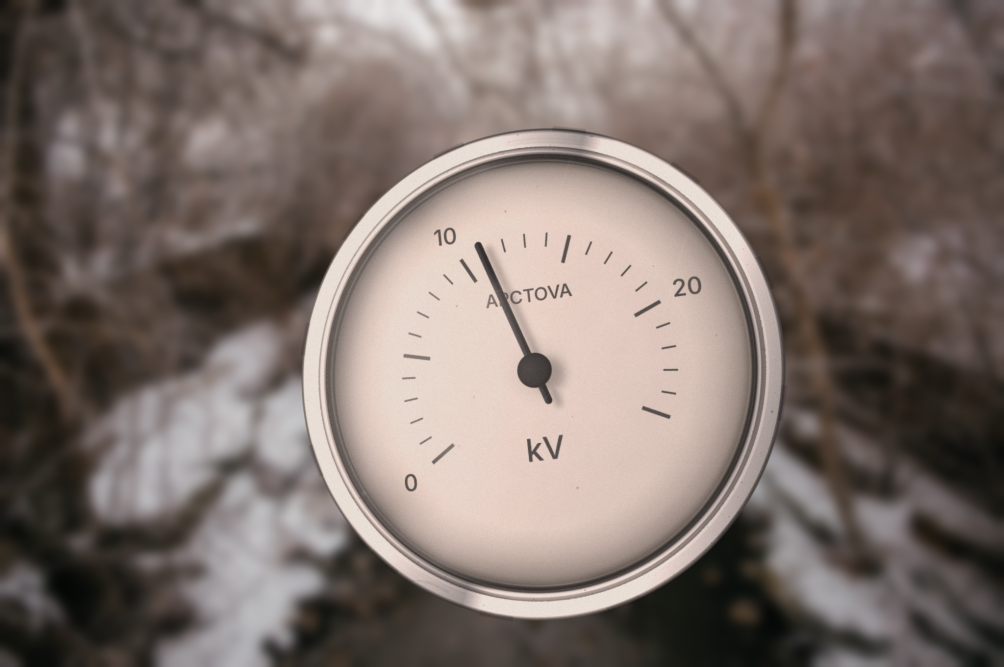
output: 11 (kV)
